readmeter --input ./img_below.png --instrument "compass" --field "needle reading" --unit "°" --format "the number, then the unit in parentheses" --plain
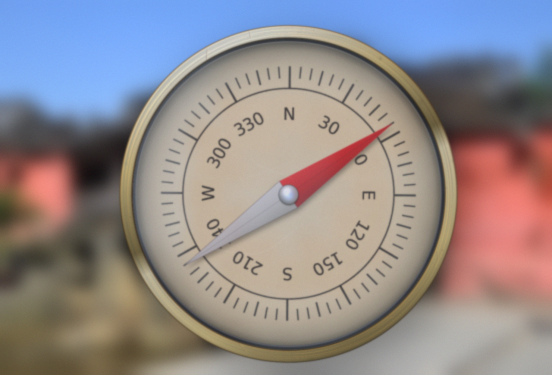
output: 55 (°)
